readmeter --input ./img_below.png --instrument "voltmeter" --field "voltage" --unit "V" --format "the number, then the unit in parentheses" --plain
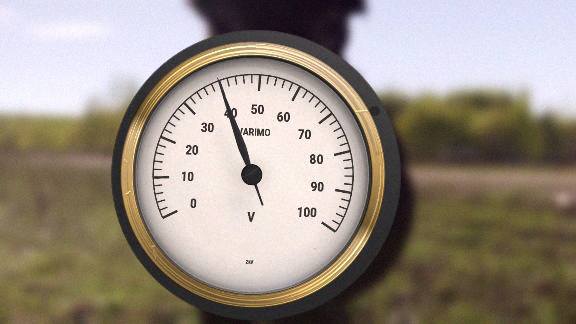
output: 40 (V)
